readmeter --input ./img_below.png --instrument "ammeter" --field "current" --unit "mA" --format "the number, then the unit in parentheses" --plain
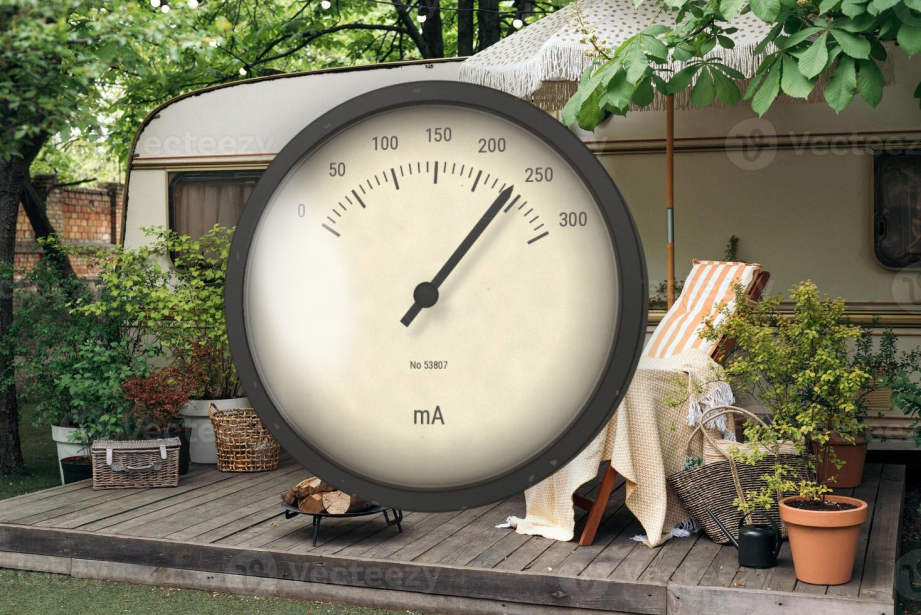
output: 240 (mA)
